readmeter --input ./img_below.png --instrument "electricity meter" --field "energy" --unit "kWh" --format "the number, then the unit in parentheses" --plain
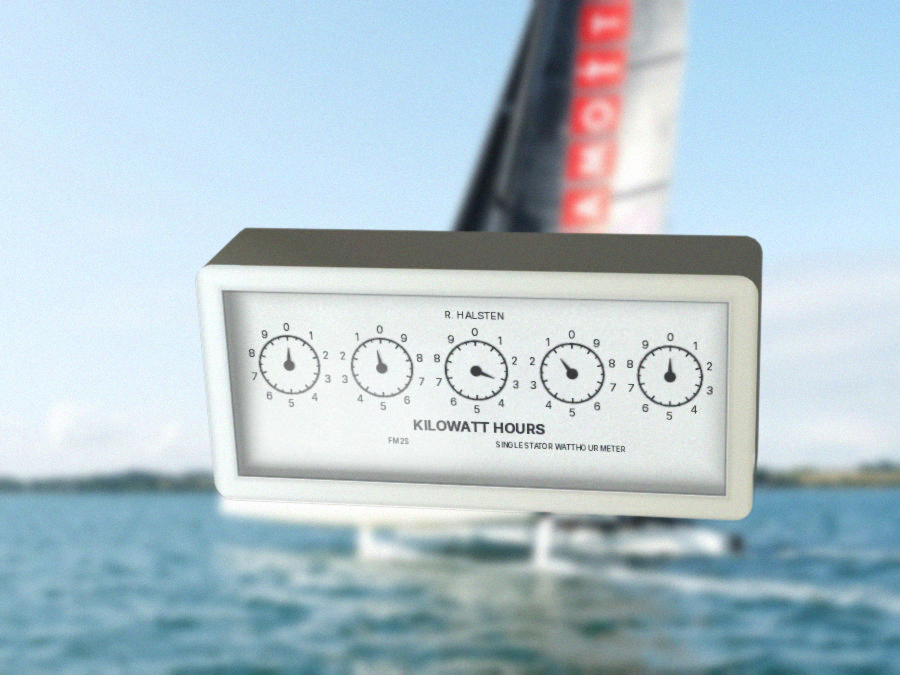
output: 310 (kWh)
